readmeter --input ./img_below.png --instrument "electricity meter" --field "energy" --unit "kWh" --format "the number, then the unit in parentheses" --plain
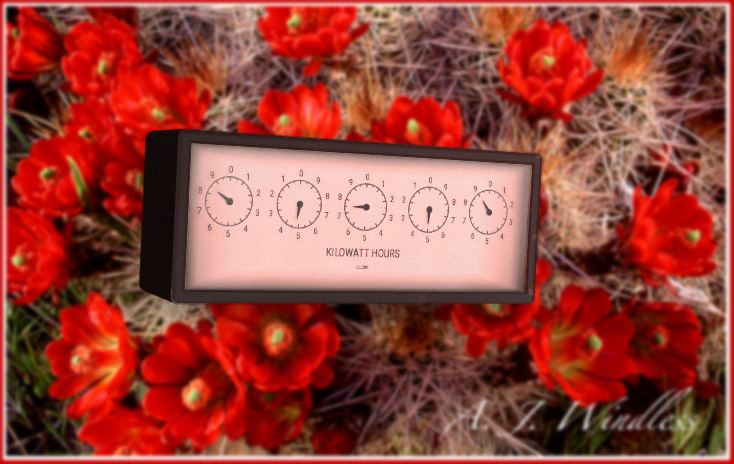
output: 84749 (kWh)
